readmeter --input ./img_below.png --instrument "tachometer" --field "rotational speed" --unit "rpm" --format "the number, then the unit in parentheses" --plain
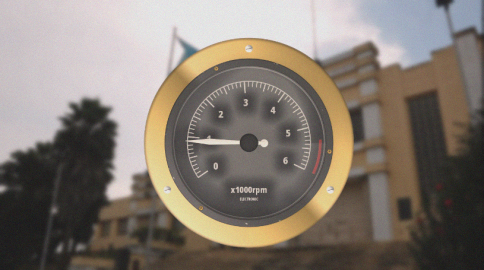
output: 900 (rpm)
